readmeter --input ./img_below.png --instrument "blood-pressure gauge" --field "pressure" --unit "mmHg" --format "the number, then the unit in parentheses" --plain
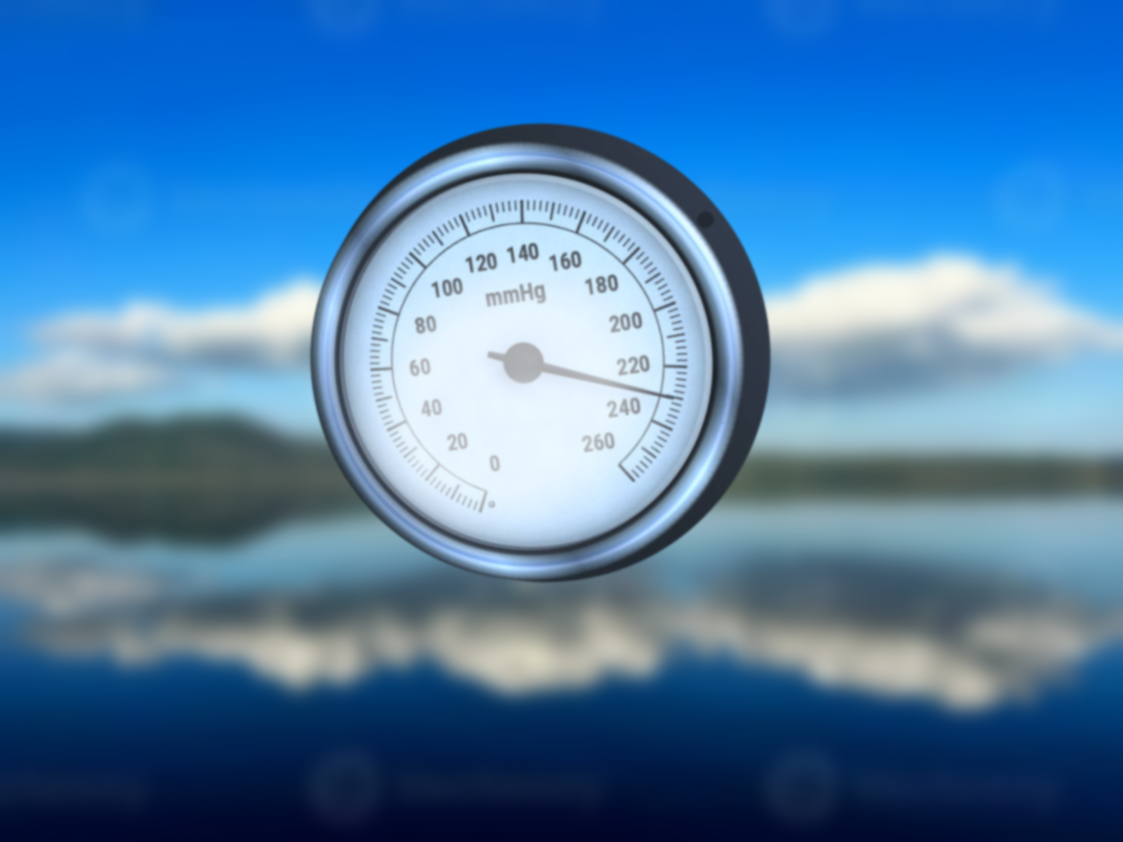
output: 230 (mmHg)
